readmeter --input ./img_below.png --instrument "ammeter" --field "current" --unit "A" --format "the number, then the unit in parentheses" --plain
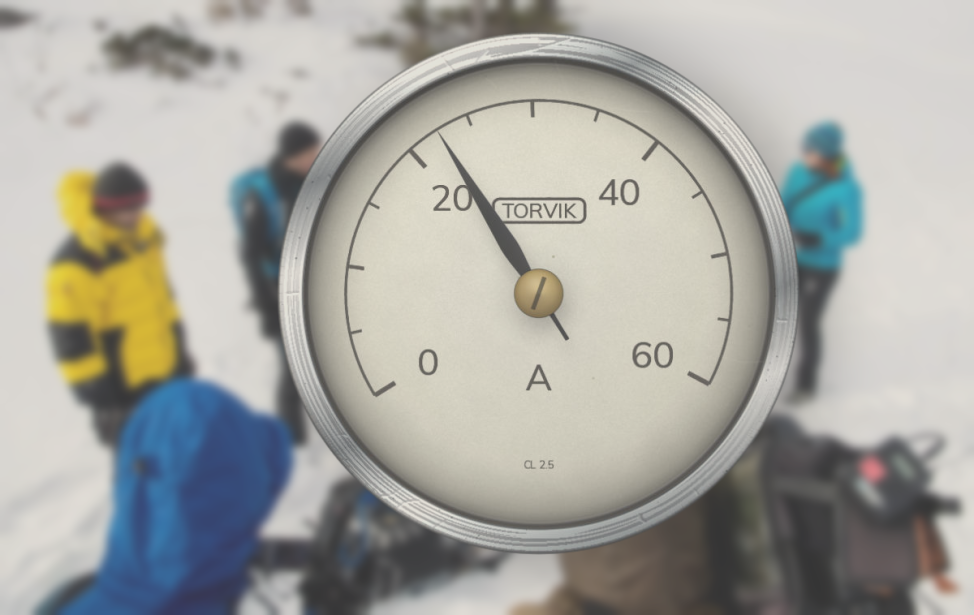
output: 22.5 (A)
